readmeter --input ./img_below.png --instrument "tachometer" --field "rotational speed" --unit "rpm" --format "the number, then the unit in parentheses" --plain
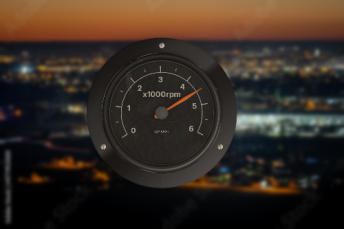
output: 4500 (rpm)
